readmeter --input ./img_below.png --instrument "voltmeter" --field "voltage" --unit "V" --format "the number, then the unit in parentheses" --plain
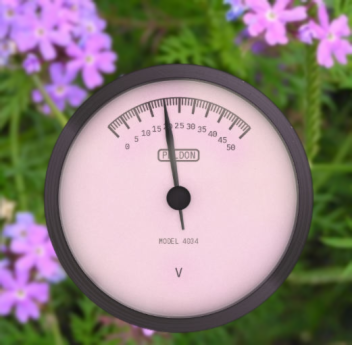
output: 20 (V)
